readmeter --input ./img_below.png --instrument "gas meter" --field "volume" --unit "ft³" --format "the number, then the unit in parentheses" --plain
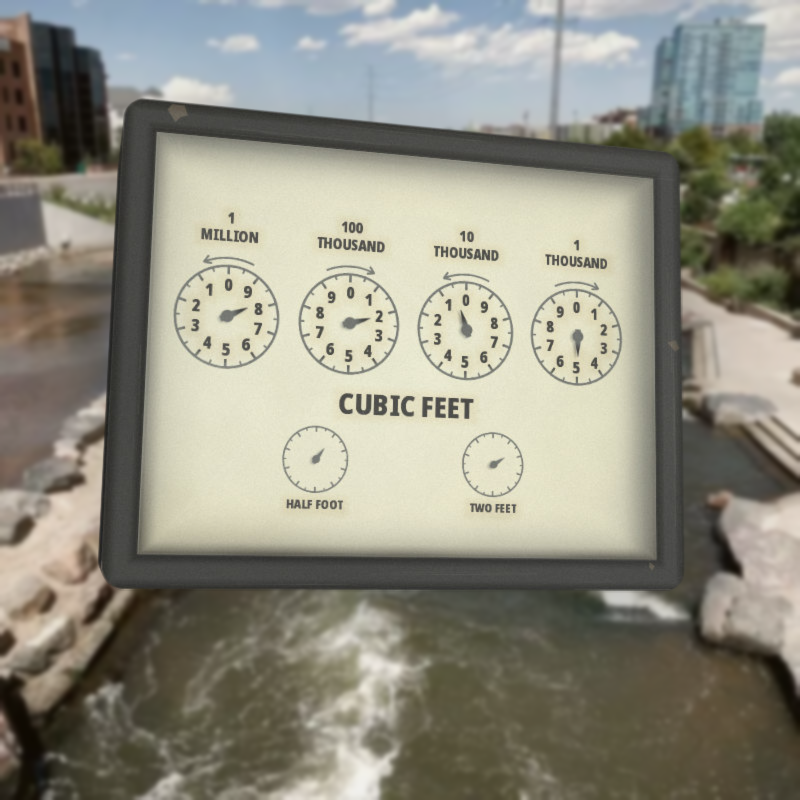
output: 820500 (ft³)
